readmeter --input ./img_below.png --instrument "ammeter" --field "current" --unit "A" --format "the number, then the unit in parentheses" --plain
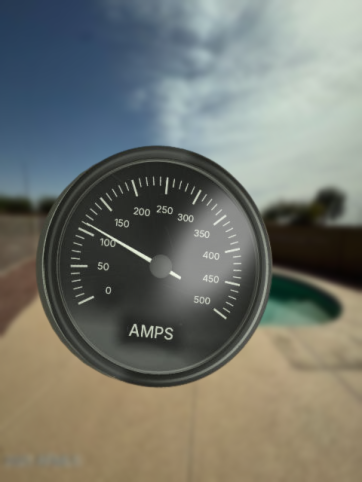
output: 110 (A)
